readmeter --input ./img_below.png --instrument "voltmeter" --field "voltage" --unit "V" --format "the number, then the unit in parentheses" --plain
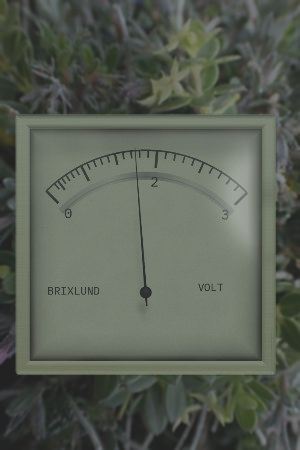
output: 1.75 (V)
